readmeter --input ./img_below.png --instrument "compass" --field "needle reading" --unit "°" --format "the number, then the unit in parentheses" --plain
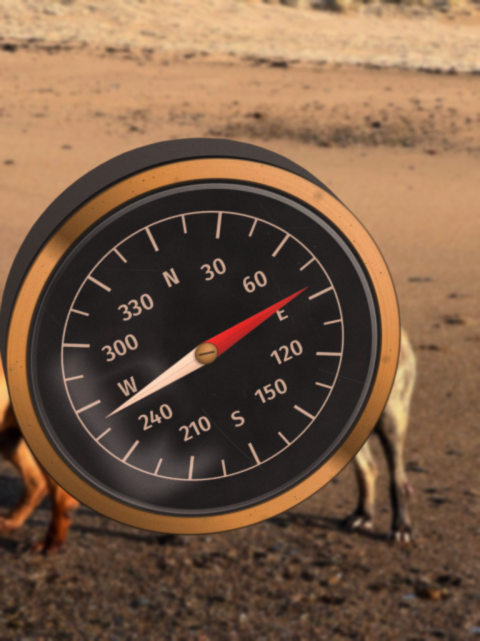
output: 82.5 (°)
